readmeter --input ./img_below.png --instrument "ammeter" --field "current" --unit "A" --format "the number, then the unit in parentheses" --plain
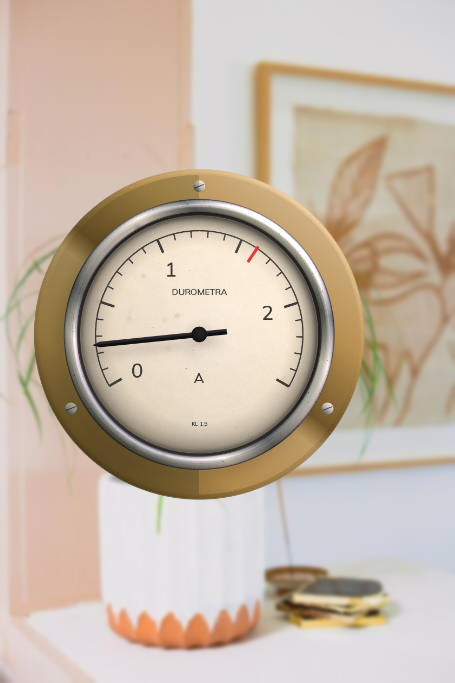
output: 0.25 (A)
